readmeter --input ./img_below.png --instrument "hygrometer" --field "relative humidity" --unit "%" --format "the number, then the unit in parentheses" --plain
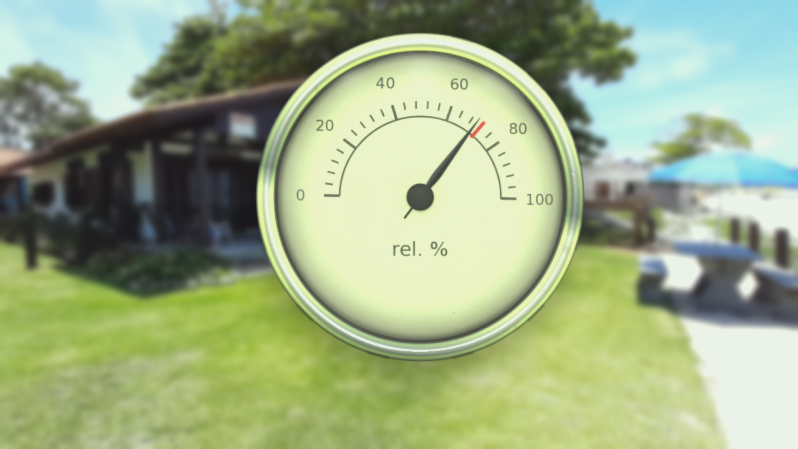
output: 70 (%)
